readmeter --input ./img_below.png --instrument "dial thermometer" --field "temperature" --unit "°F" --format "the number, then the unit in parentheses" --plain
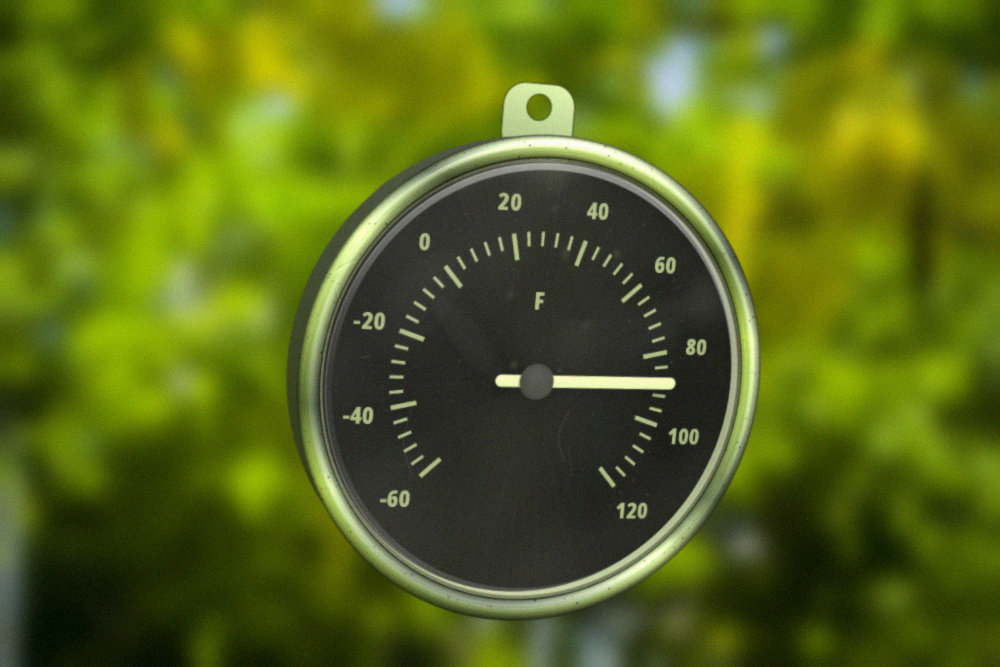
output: 88 (°F)
